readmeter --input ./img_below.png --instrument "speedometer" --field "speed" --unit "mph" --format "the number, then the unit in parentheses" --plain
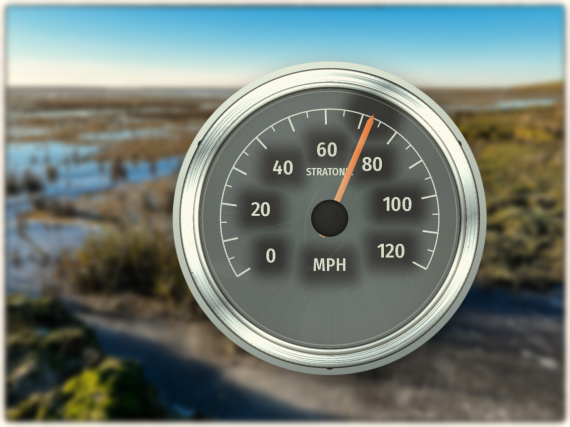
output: 72.5 (mph)
